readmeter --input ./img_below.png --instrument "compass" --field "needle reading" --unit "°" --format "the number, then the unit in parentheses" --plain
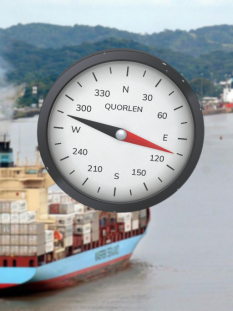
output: 105 (°)
